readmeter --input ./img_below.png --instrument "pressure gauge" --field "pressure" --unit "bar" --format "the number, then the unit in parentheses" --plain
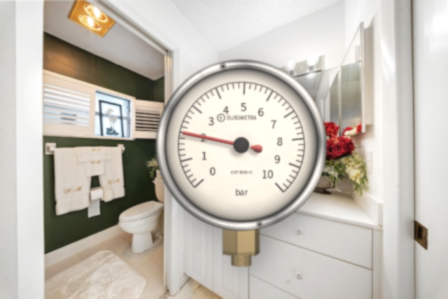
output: 2 (bar)
